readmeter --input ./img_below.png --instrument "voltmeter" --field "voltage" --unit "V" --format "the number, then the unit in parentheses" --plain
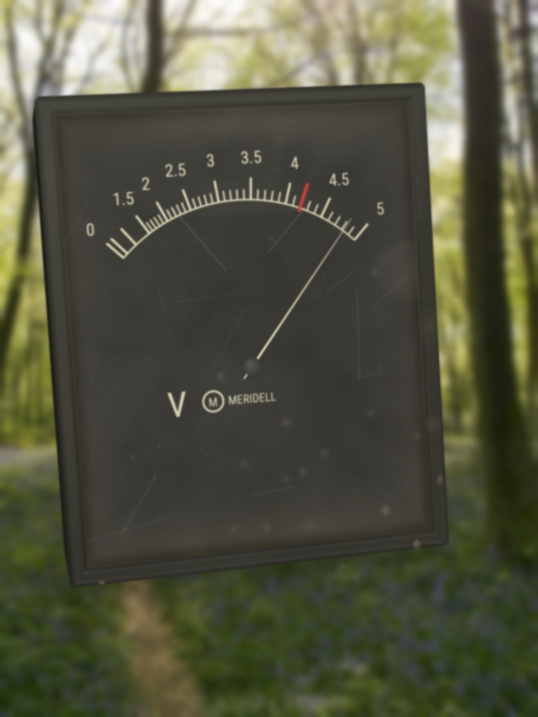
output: 4.8 (V)
